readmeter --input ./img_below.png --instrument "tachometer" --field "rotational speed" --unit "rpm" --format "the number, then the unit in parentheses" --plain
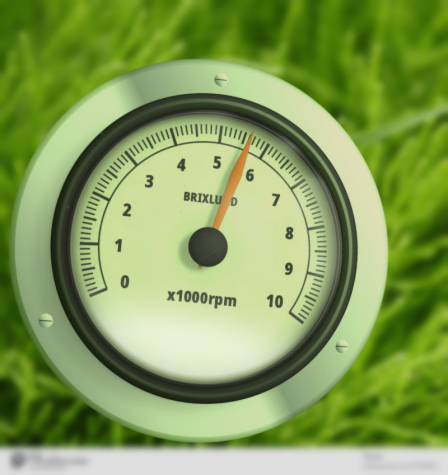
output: 5600 (rpm)
